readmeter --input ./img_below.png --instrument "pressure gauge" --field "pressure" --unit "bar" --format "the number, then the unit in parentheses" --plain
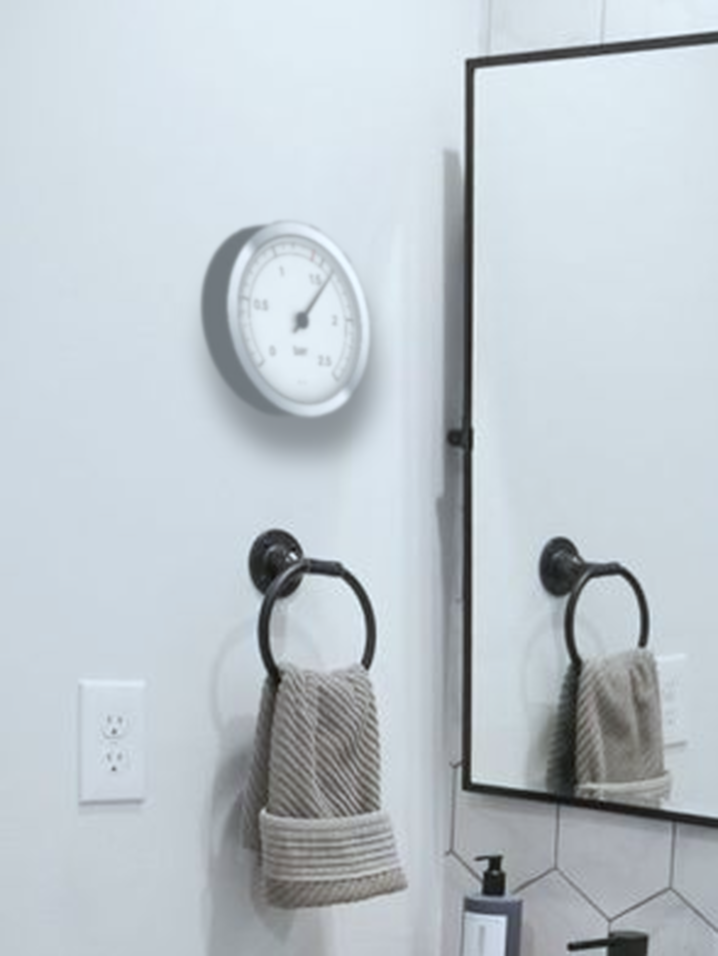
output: 1.6 (bar)
